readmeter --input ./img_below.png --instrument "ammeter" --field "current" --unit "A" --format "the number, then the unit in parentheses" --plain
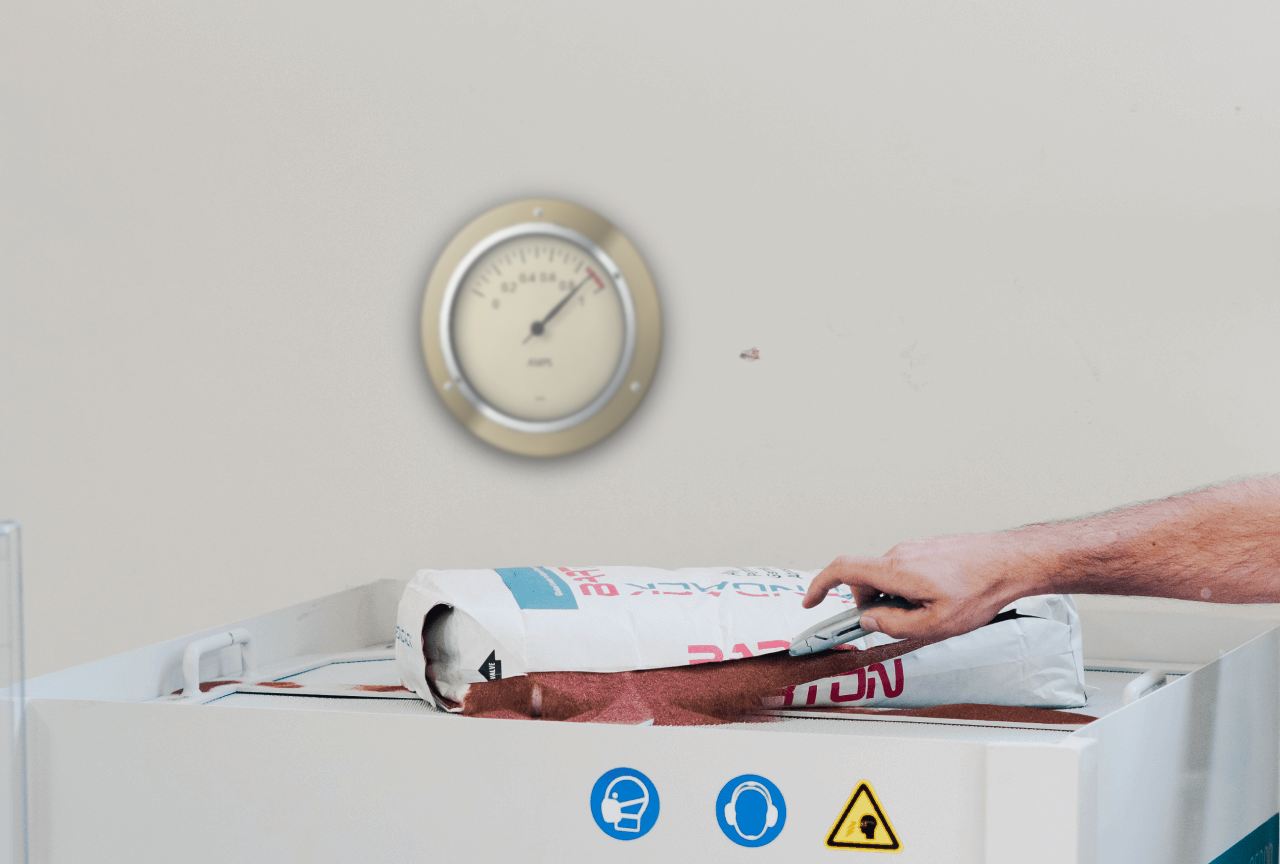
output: 0.9 (A)
